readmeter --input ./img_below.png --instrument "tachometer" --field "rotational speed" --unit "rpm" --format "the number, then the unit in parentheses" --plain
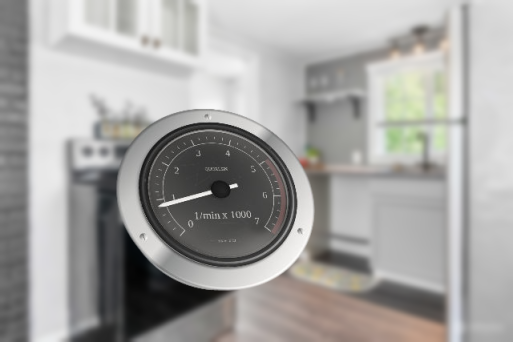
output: 800 (rpm)
